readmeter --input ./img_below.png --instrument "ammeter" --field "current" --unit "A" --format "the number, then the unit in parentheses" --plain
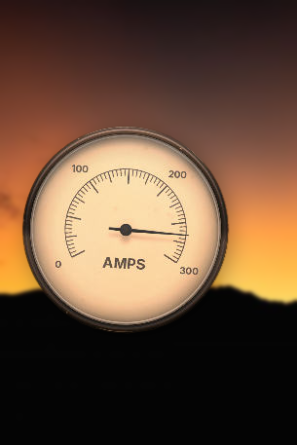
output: 265 (A)
